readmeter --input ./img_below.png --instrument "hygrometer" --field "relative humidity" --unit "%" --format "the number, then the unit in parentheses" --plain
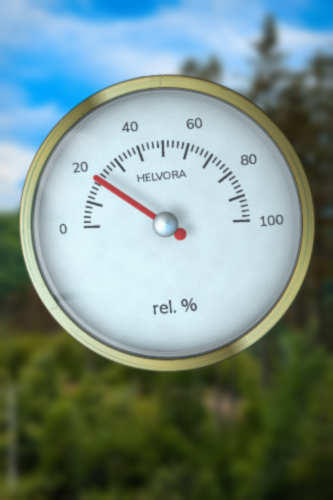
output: 20 (%)
